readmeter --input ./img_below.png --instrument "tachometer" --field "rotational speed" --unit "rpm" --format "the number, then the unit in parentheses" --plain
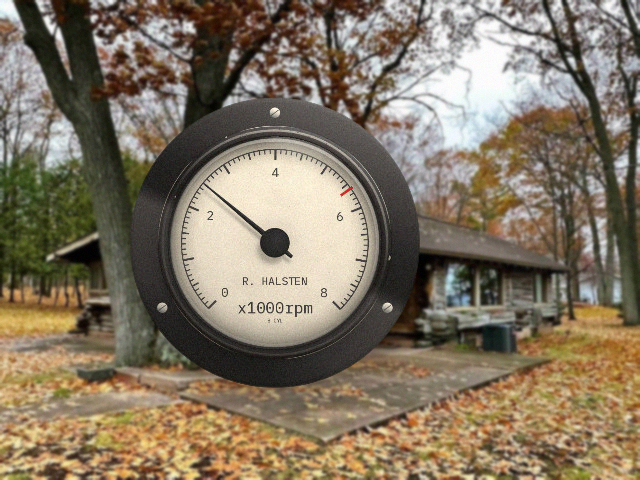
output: 2500 (rpm)
